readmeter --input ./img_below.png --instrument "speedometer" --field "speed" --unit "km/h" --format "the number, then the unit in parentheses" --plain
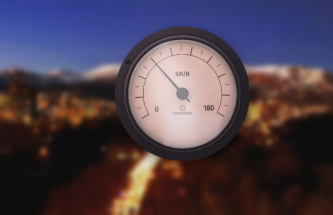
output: 60 (km/h)
